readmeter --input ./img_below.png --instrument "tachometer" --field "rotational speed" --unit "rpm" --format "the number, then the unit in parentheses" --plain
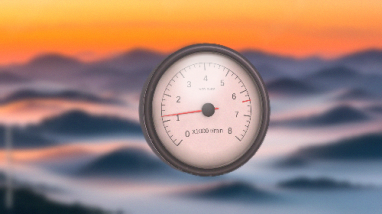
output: 1200 (rpm)
